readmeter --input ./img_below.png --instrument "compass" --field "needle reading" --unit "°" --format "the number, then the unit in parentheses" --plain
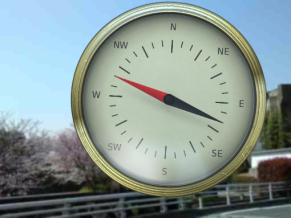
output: 290 (°)
